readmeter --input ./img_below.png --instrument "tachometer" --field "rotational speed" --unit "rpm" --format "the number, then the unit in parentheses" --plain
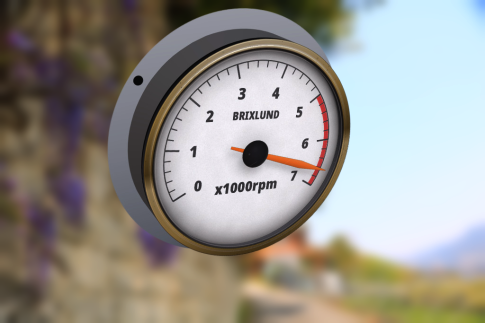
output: 6600 (rpm)
